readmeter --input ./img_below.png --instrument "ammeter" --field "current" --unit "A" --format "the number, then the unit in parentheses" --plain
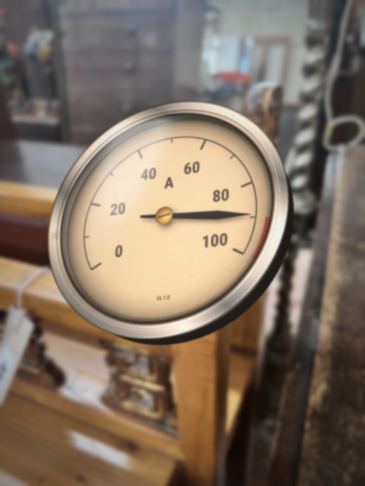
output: 90 (A)
